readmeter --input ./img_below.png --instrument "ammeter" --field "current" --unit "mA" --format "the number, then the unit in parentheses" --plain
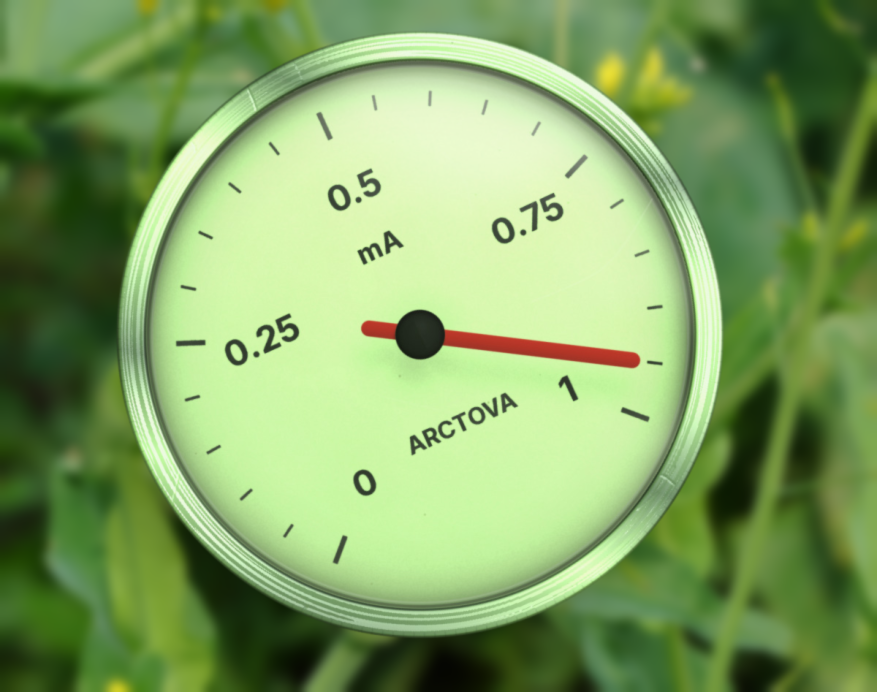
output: 0.95 (mA)
